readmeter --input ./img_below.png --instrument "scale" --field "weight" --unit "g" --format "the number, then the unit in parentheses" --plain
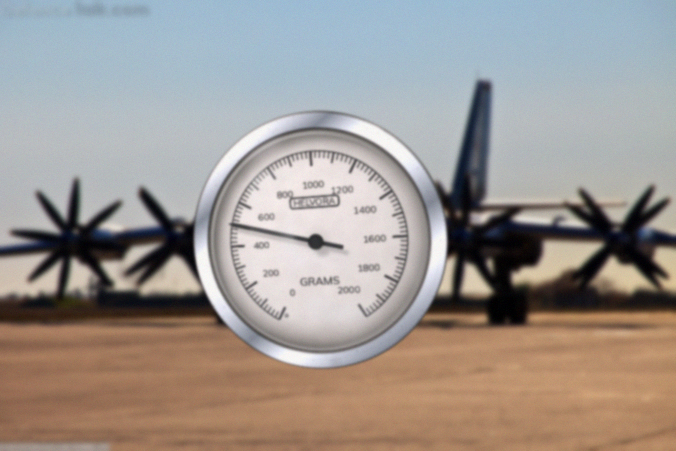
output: 500 (g)
